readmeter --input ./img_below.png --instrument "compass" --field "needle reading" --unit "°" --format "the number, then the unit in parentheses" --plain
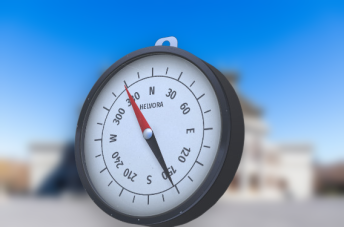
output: 330 (°)
